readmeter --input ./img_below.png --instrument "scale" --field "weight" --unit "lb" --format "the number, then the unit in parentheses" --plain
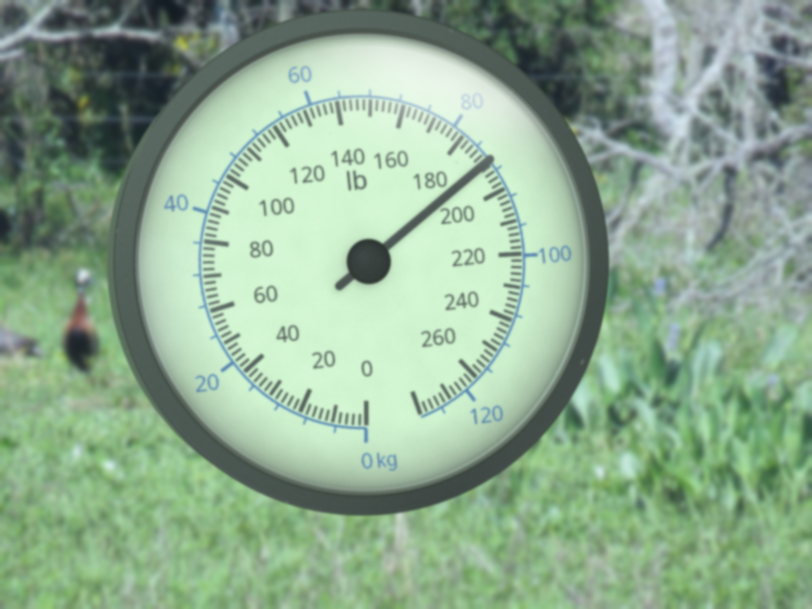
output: 190 (lb)
